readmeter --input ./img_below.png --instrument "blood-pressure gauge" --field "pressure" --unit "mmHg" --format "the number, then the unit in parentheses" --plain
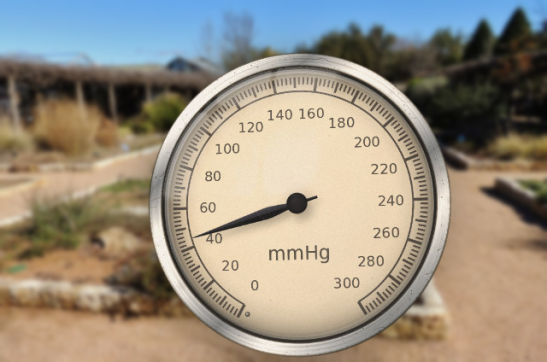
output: 44 (mmHg)
